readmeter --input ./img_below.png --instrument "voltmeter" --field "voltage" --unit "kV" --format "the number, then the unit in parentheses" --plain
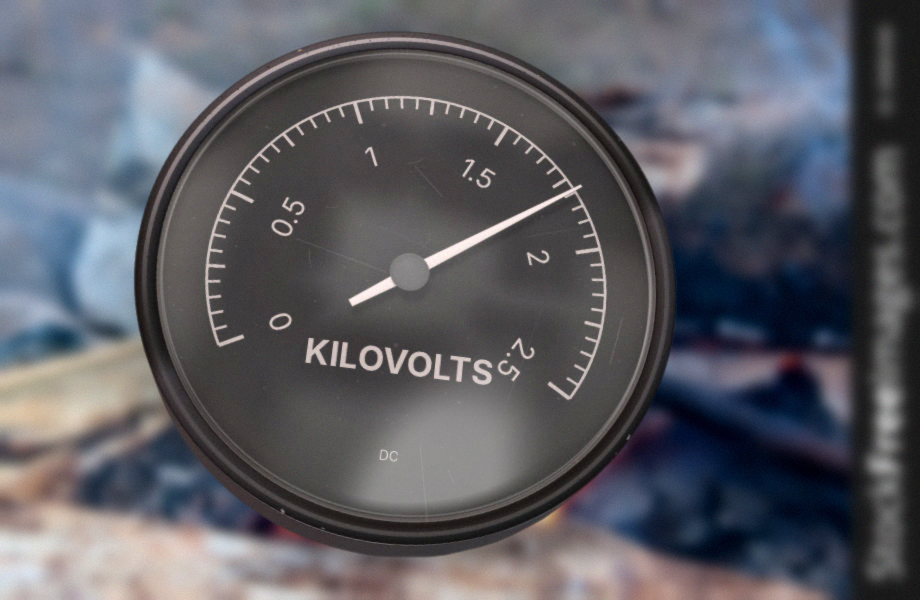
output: 1.8 (kV)
